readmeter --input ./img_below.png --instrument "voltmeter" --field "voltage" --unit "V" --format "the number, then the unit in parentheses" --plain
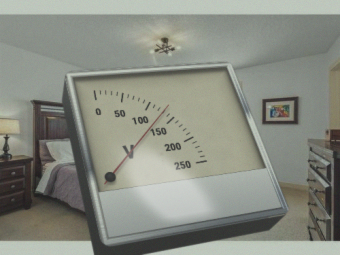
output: 130 (V)
